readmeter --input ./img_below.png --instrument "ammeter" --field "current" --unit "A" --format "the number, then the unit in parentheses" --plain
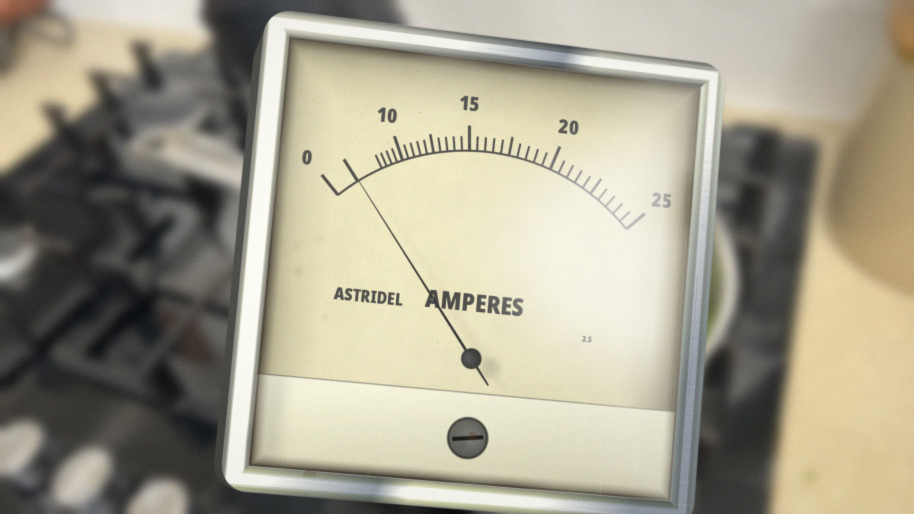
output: 5 (A)
